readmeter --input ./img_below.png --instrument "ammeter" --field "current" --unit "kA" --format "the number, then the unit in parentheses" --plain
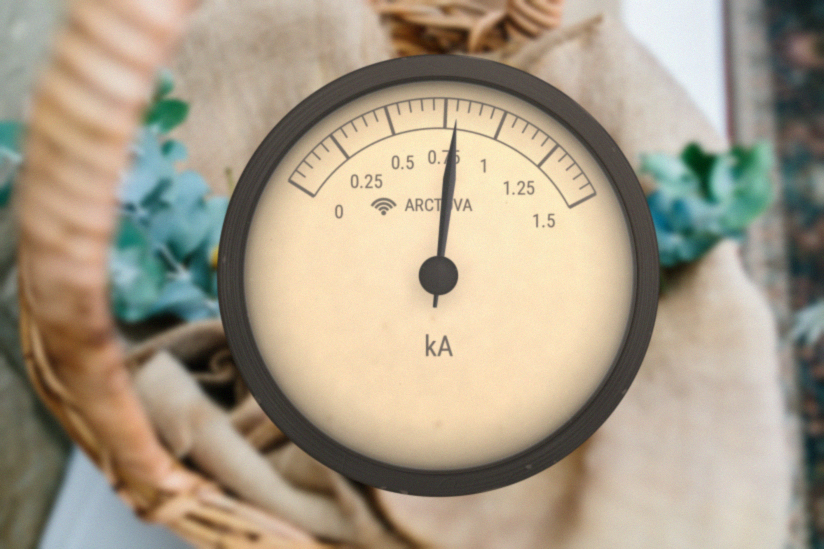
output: 0.8 (kA)
